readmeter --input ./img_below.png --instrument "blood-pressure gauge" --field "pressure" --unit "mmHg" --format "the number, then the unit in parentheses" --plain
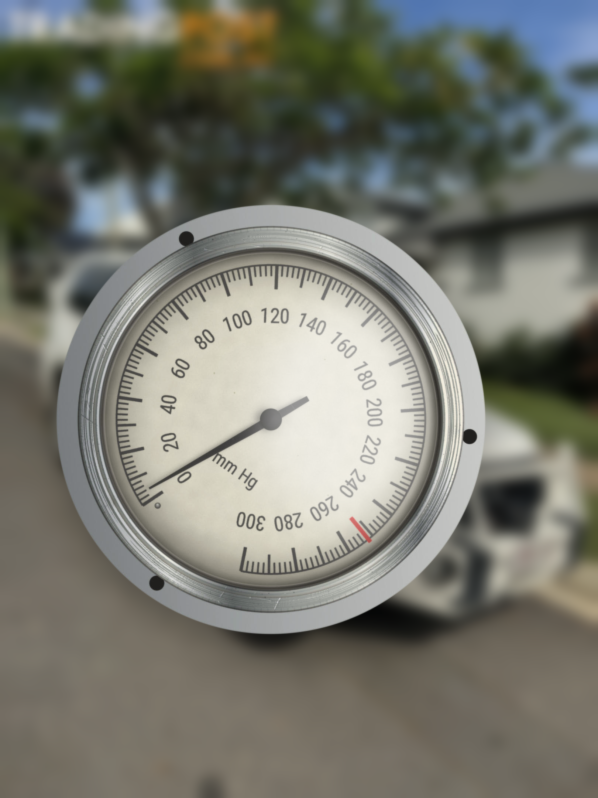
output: 4 (mmHg)
